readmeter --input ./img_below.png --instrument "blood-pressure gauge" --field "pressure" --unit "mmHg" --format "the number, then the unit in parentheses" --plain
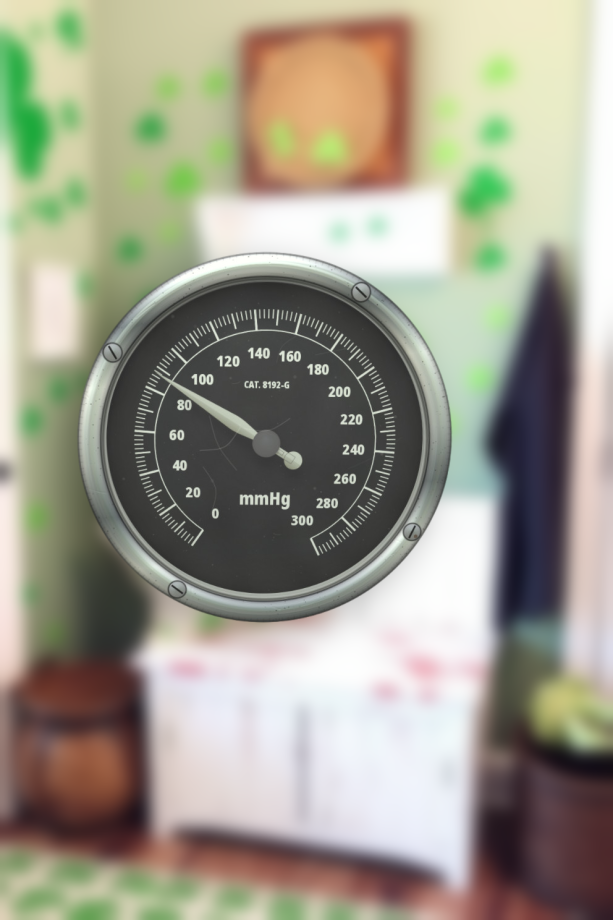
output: 88 (mmHg)
